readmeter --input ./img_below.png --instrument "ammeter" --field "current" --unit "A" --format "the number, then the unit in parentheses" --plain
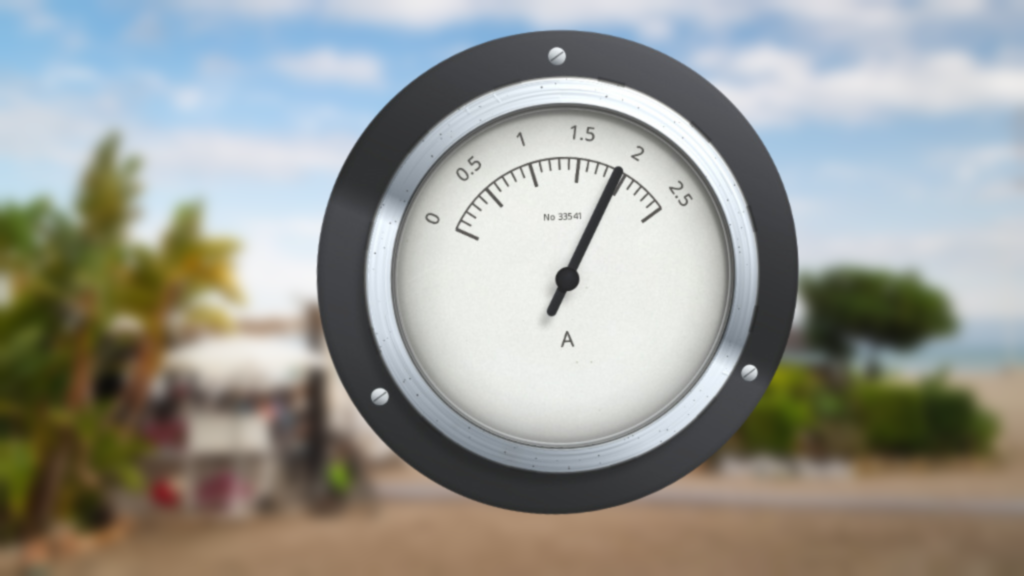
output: 1.9 (A)
